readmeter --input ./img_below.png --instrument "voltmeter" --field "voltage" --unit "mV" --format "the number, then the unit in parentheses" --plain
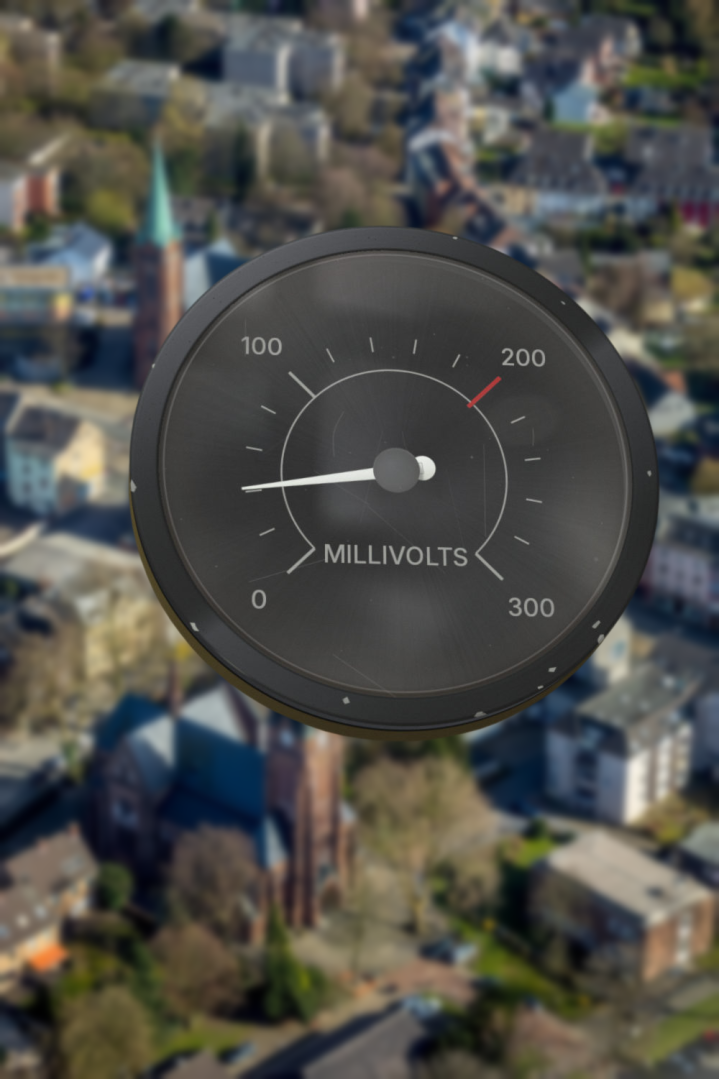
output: 40 (mV)
